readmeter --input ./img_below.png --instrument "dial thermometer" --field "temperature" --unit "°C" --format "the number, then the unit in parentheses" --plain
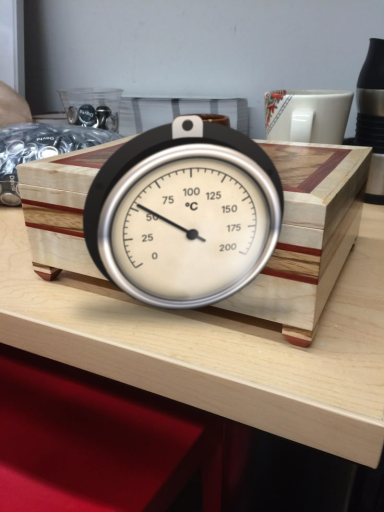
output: 55 (°C)
